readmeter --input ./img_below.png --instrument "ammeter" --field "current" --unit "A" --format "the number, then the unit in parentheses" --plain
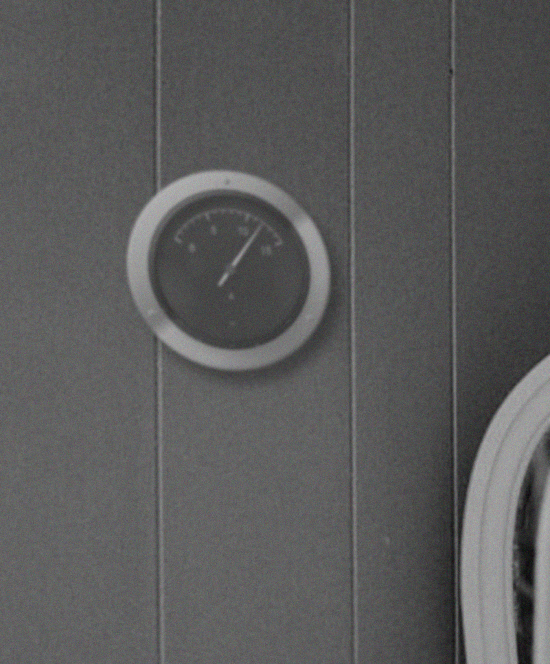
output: 12 (A)
